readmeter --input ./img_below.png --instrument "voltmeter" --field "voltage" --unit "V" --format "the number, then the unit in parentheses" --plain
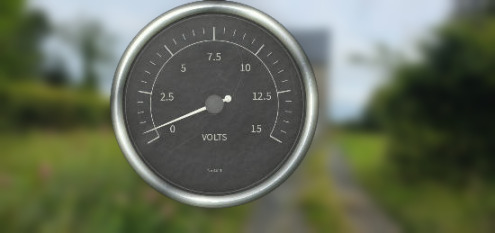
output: 0.5 (V)
